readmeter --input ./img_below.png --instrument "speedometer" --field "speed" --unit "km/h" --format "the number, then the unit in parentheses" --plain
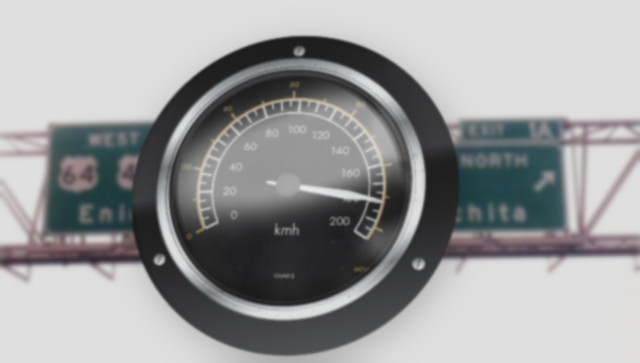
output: 180 (km/h)
